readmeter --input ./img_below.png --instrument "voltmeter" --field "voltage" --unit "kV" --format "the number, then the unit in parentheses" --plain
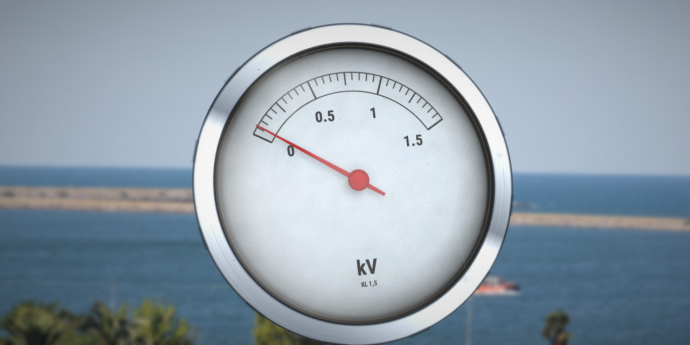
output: 0.05 (kV)
